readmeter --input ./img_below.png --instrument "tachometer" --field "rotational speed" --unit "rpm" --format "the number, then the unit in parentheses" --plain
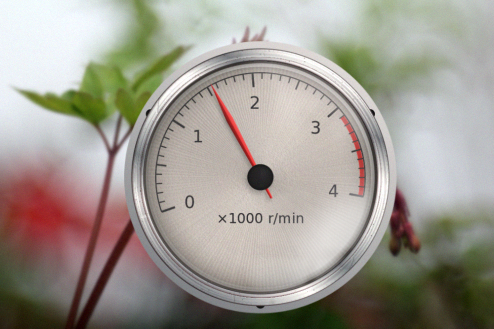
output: 1550 (rpm)
